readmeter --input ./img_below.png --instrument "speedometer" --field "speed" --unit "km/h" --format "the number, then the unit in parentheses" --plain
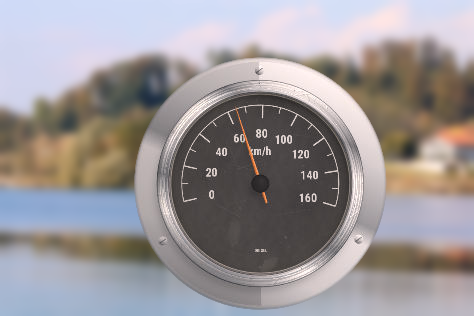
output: 65 (km/h)
